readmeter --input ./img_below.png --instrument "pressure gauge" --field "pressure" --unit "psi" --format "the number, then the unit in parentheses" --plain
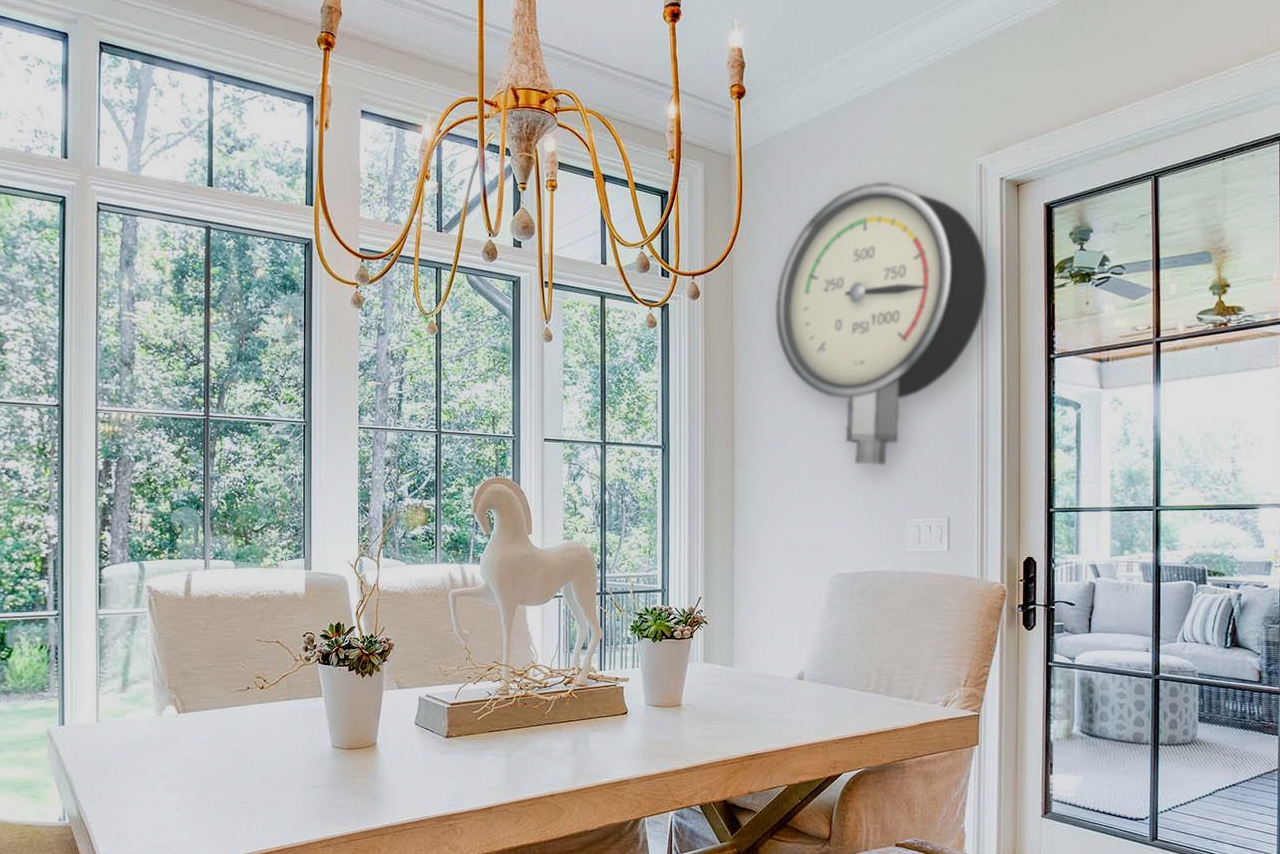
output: 850 (psi)
